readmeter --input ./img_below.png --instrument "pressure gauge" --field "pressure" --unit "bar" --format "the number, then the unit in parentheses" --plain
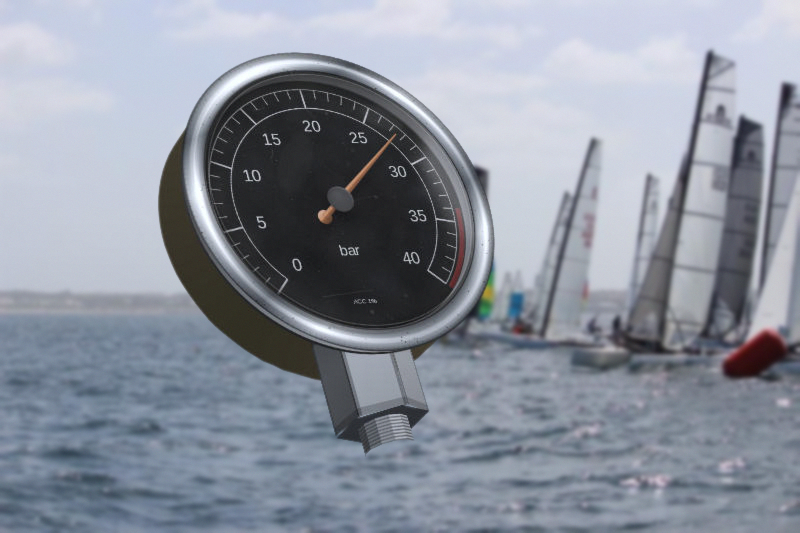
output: 27.5 (bar)
